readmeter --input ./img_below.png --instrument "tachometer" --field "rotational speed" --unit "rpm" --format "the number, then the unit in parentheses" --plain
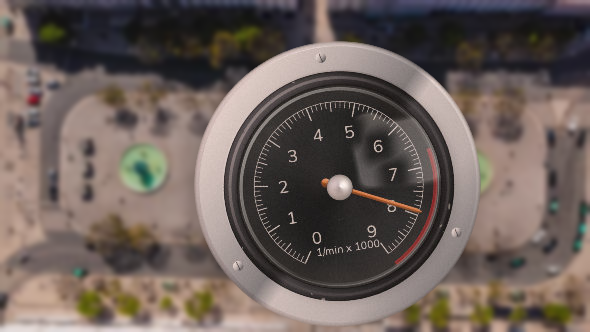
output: 7900 (rpm)
